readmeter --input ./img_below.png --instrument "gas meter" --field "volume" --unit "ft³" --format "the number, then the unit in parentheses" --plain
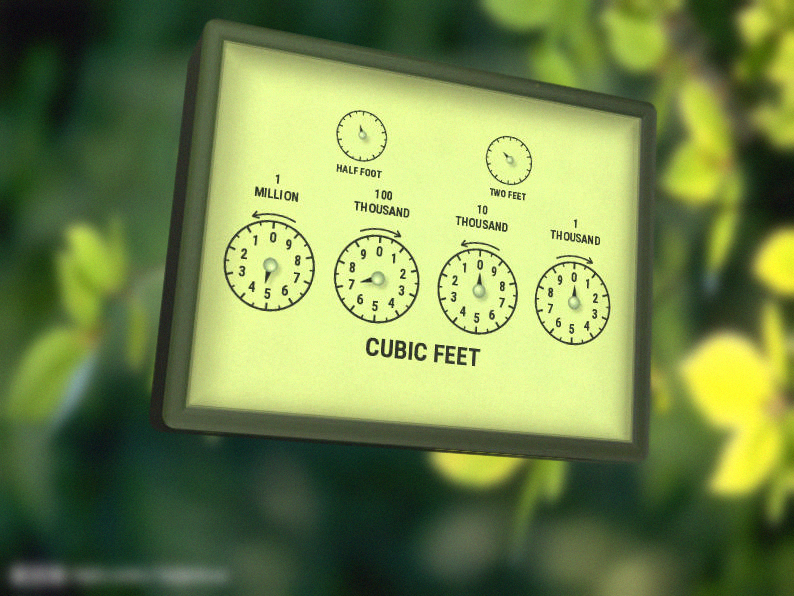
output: 470000 (ft³)
